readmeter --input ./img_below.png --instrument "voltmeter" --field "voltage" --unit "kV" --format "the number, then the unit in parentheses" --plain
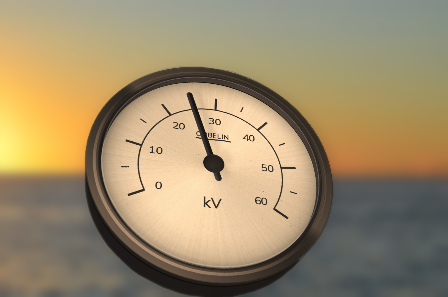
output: 25 (kV)
